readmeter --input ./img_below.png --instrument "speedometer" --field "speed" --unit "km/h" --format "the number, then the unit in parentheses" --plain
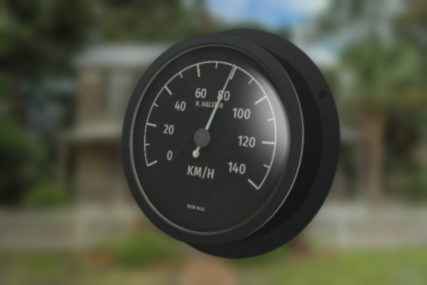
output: 80 (km/h)
